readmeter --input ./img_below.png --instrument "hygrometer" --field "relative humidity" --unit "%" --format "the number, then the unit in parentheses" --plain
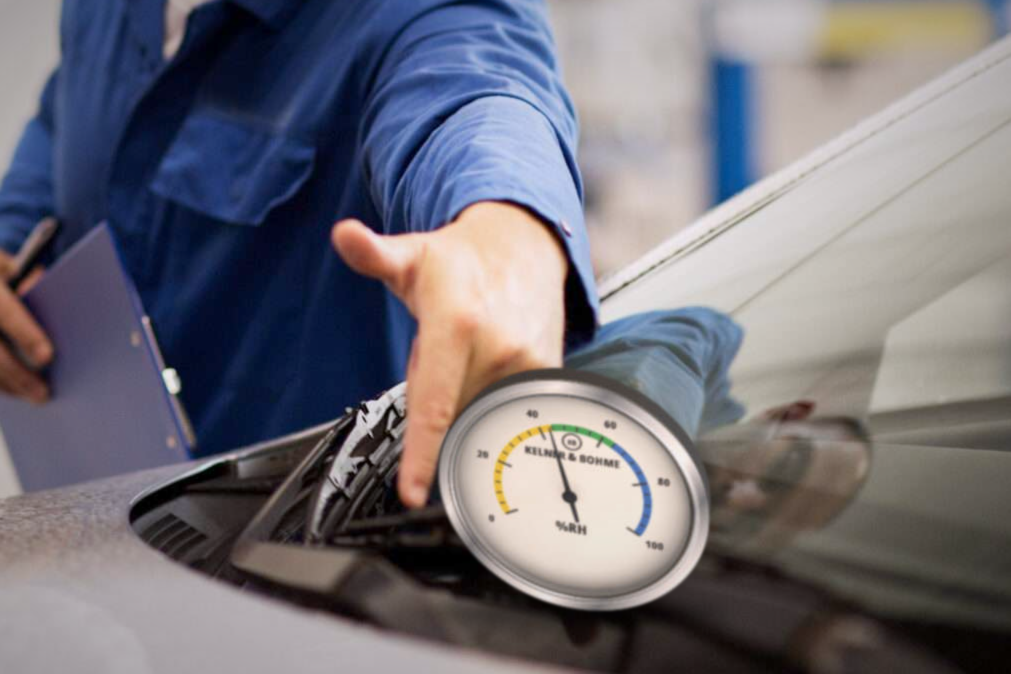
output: 44 (%)
